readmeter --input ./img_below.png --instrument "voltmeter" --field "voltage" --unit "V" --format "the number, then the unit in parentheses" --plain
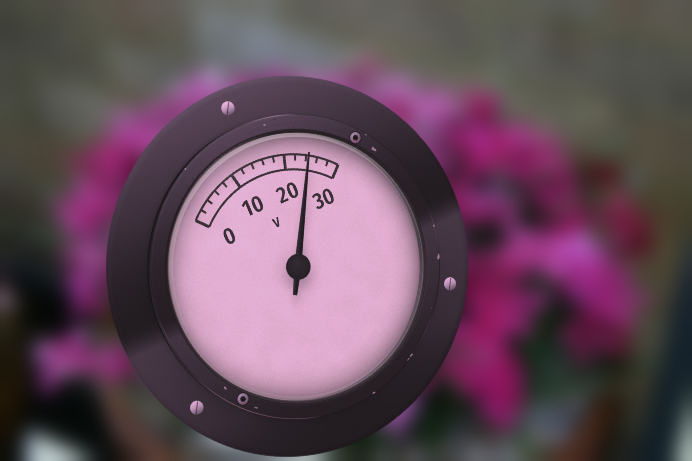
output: 24 (V)
